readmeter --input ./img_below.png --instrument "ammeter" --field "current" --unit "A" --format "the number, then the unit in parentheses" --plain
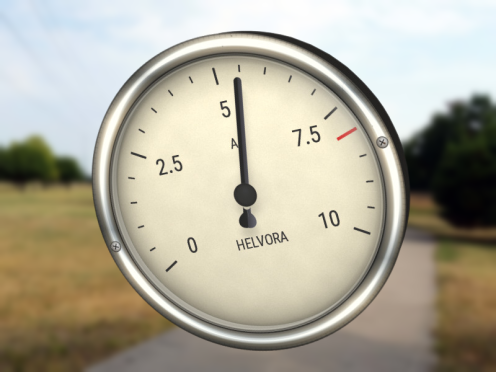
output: 5.5 (A)
